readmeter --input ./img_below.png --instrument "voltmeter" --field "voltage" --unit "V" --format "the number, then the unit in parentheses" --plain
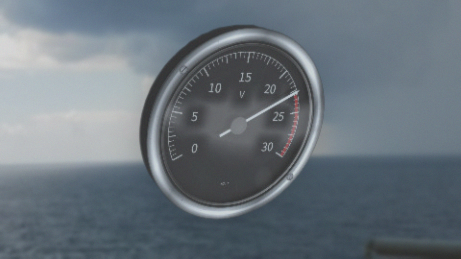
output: 22.5 (V)
